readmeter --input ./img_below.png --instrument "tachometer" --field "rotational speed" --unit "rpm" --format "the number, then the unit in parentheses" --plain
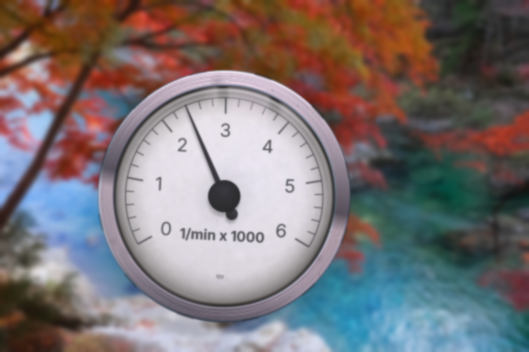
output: 2400 (rpm)
